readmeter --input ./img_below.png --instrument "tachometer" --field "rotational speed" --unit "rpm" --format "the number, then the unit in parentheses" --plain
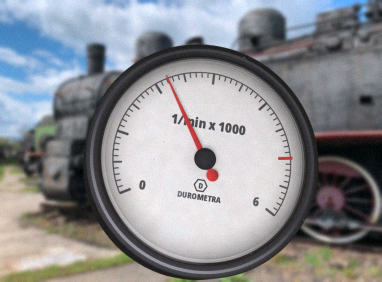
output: 2200 (rpm)
